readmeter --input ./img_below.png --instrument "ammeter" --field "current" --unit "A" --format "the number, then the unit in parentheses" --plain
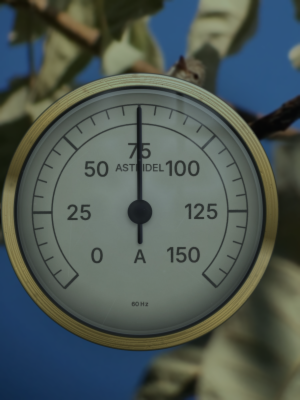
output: 75 (A)
